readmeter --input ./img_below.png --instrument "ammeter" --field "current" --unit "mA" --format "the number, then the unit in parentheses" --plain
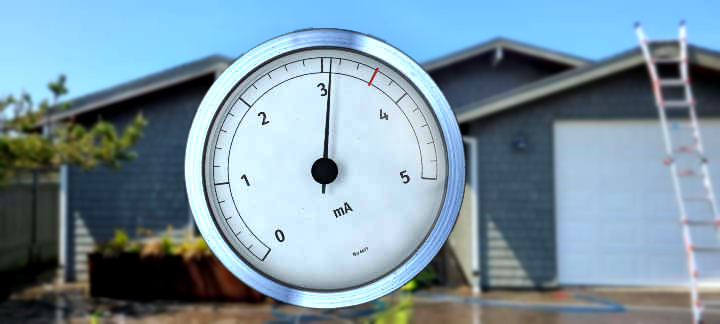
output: 3.1 (mA)
